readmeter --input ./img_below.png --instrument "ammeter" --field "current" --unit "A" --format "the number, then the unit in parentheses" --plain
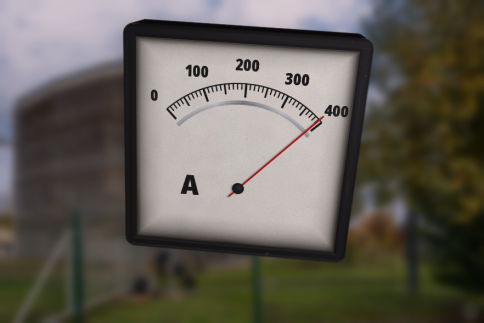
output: 390 (A)
